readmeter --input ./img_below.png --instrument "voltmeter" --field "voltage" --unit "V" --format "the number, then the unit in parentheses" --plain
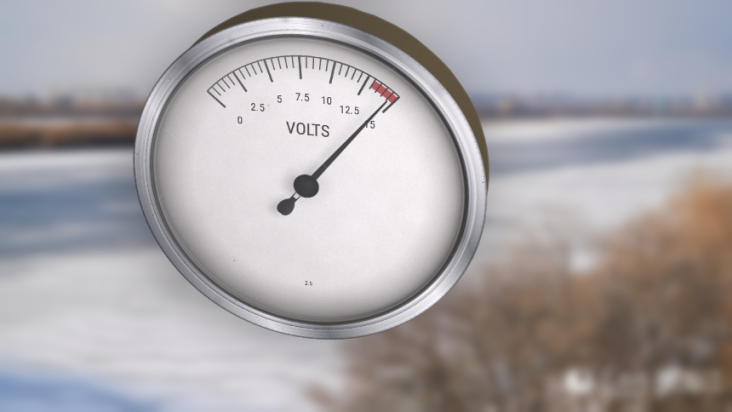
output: 14.5 (V)
